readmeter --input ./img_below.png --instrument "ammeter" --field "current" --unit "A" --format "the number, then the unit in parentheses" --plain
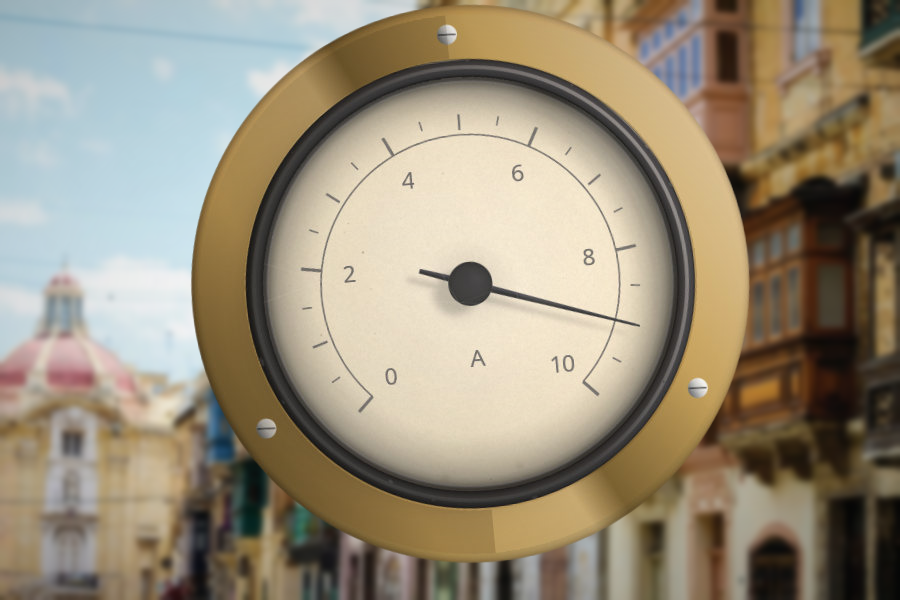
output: 9 (A)
